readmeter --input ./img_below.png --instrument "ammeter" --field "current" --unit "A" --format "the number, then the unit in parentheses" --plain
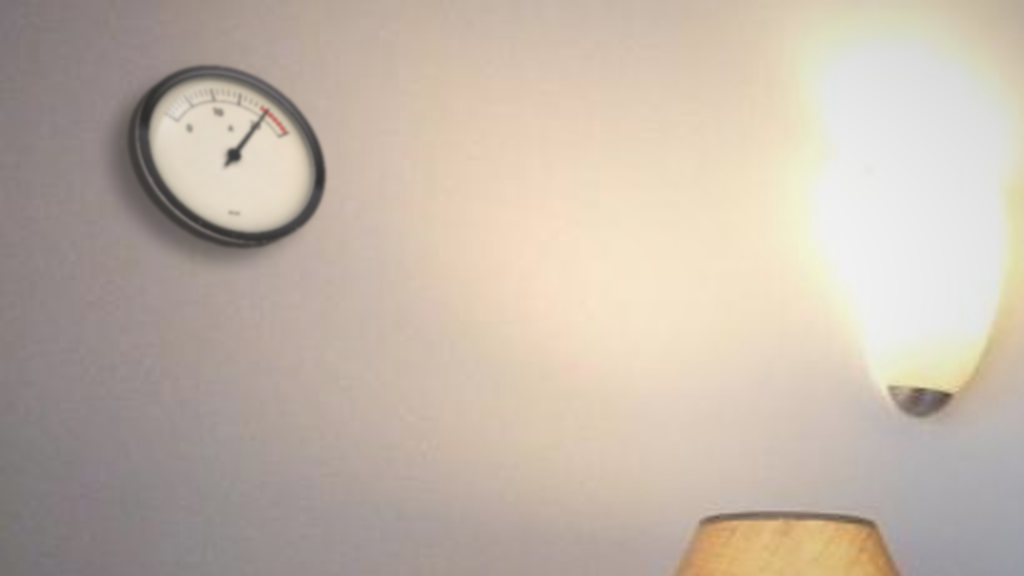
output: 20 (A)
